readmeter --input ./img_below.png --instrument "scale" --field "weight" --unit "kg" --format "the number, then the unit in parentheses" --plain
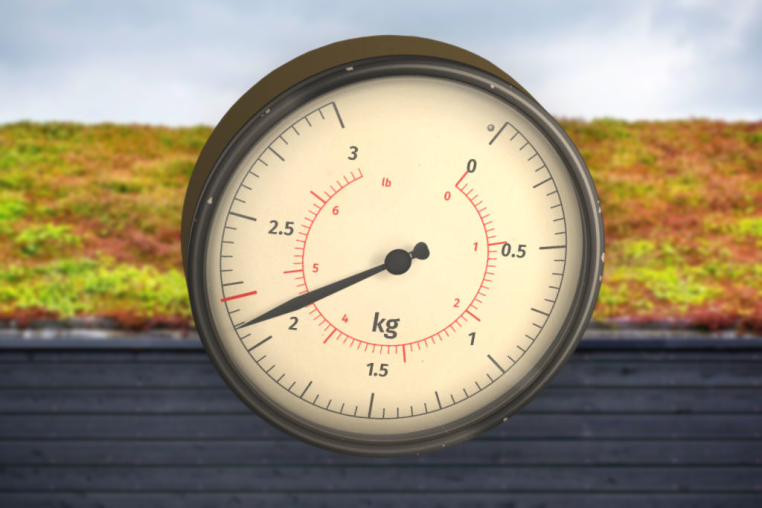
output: 2.1 (kg)
